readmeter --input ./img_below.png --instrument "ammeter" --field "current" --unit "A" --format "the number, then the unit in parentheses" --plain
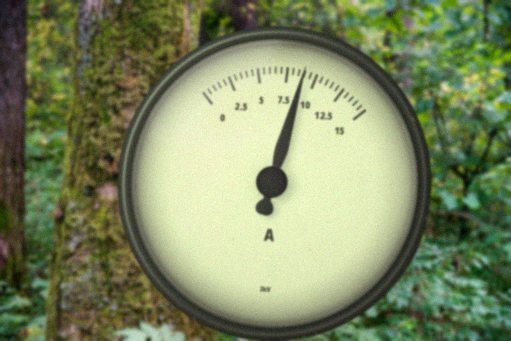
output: 9 (A)
